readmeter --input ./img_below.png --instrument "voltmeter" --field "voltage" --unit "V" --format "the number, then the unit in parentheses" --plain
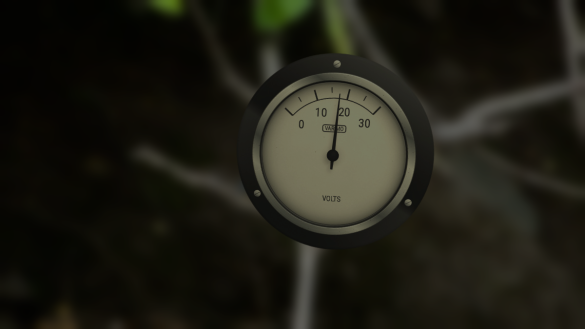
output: 17.5 (V)
